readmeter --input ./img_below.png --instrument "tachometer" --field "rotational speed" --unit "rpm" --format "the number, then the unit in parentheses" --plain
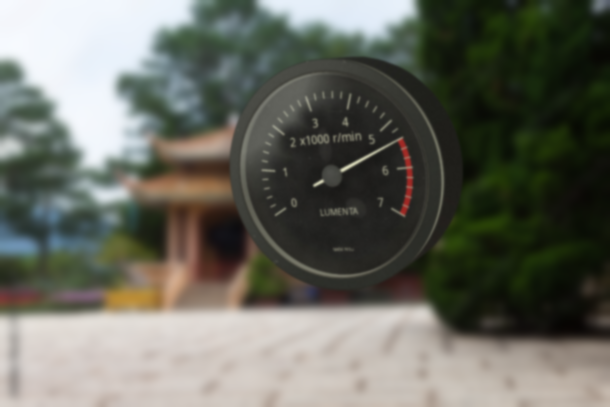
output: 5400 (rpm)
